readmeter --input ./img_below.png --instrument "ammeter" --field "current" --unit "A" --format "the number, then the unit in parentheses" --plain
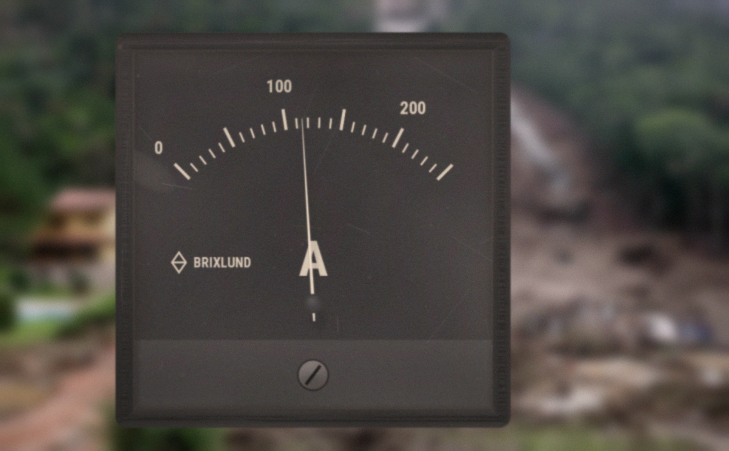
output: 115 (A)
